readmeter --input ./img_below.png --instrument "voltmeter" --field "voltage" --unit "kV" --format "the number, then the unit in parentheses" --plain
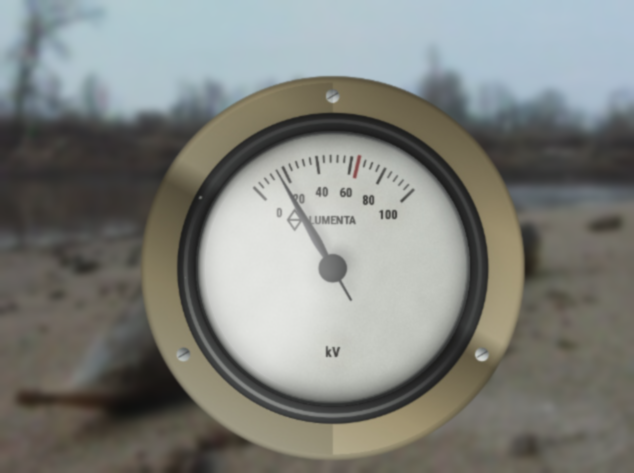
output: 16 (kV)
